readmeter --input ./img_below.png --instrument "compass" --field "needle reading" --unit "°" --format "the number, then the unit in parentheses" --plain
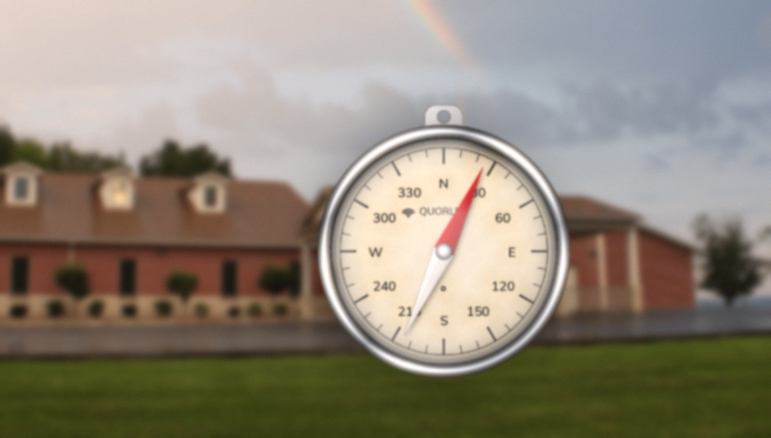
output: 25 (°)
